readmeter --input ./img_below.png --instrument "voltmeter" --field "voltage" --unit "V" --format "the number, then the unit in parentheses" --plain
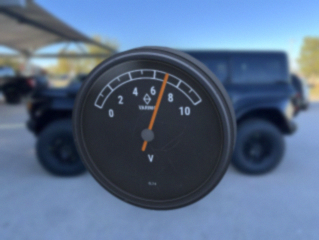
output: 7 (V)
